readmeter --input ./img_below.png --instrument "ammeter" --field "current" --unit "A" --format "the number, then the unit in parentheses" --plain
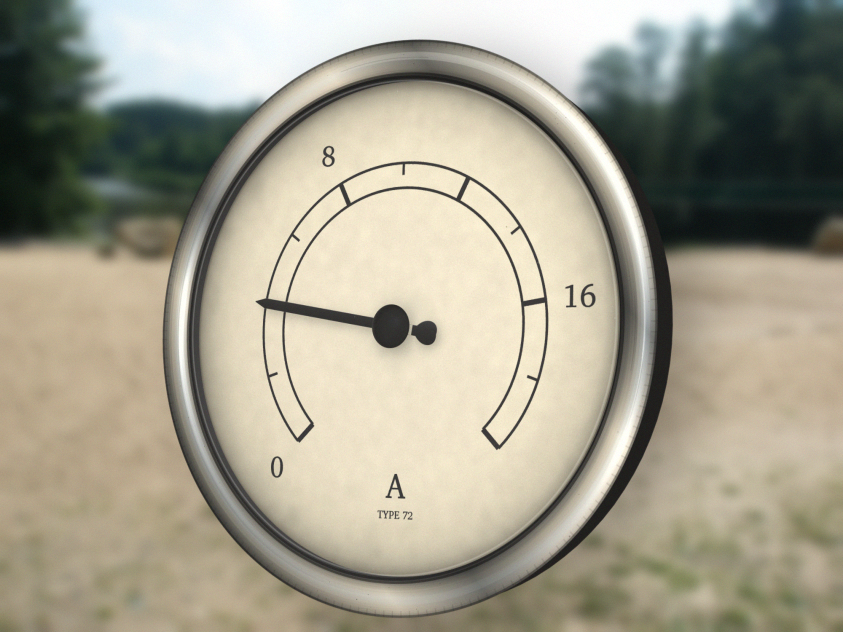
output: 4 (A)
